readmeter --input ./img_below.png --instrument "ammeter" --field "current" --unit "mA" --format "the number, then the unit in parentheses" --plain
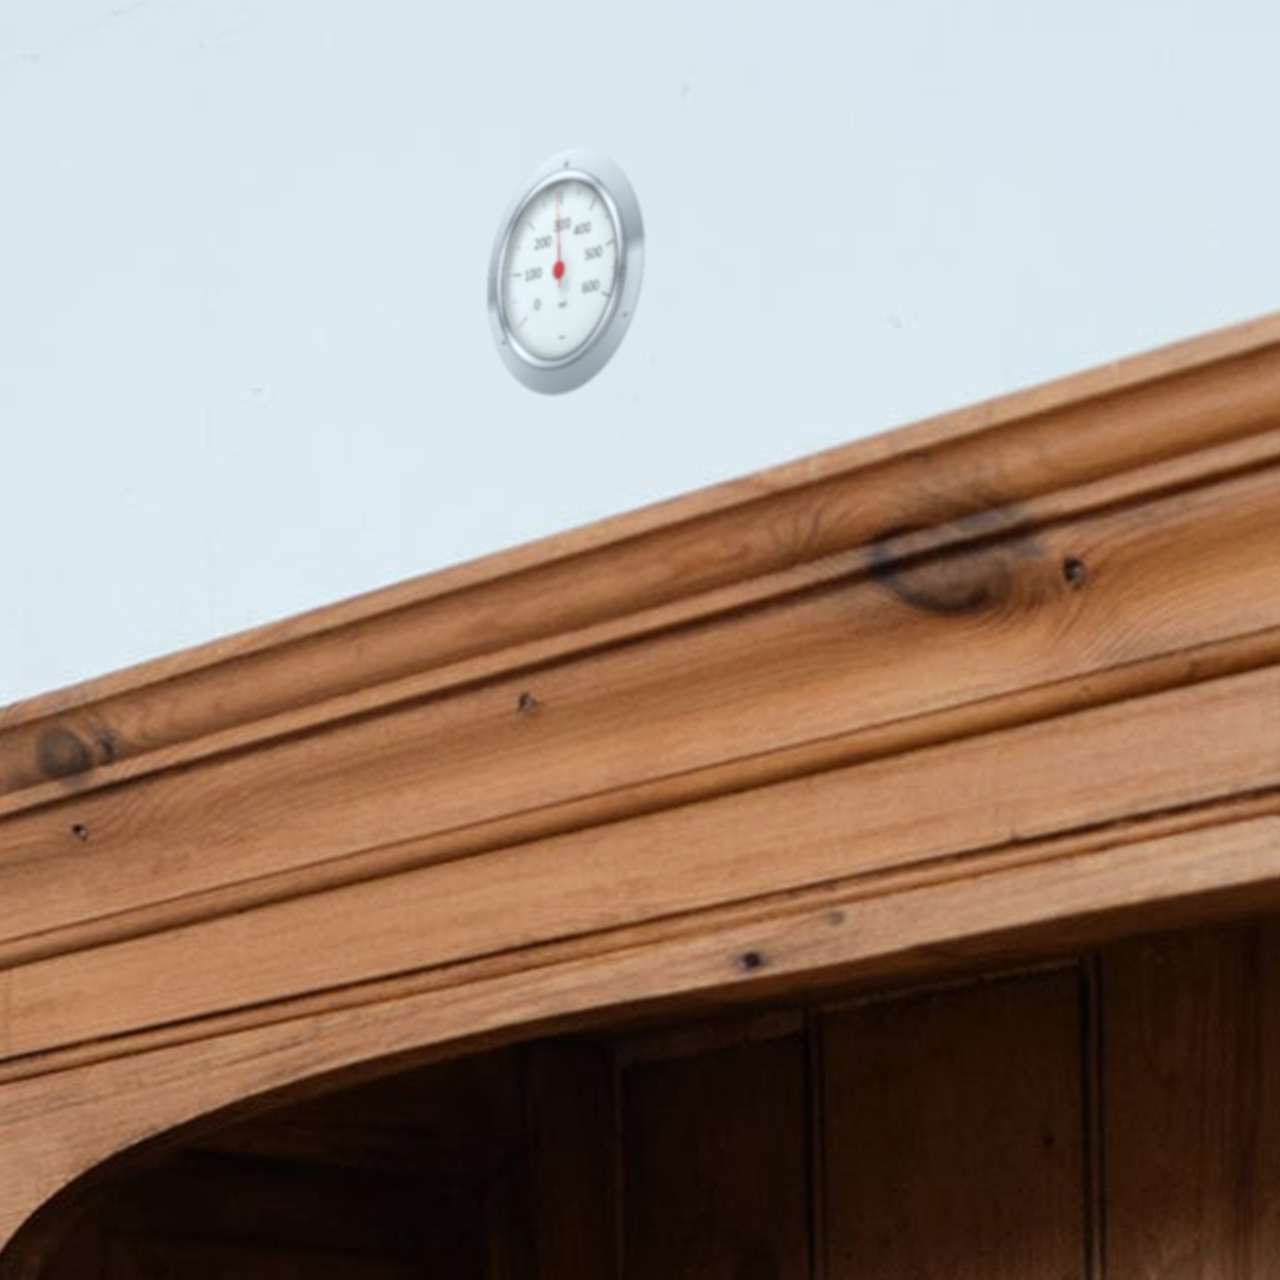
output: 300 (mA)
